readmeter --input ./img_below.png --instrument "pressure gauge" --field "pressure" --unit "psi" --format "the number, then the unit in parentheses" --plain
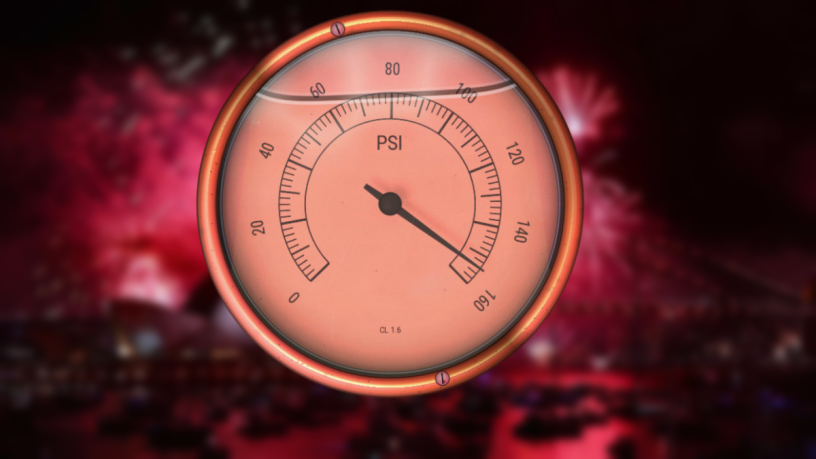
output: 154 (psi)
